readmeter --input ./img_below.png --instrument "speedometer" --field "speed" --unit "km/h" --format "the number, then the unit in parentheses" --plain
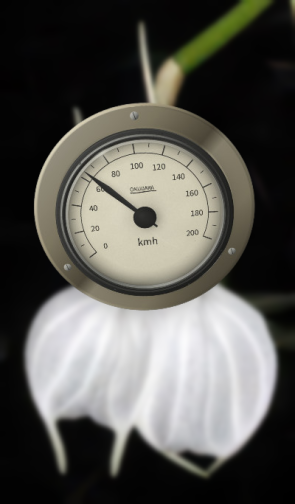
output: 65 (km/h)
